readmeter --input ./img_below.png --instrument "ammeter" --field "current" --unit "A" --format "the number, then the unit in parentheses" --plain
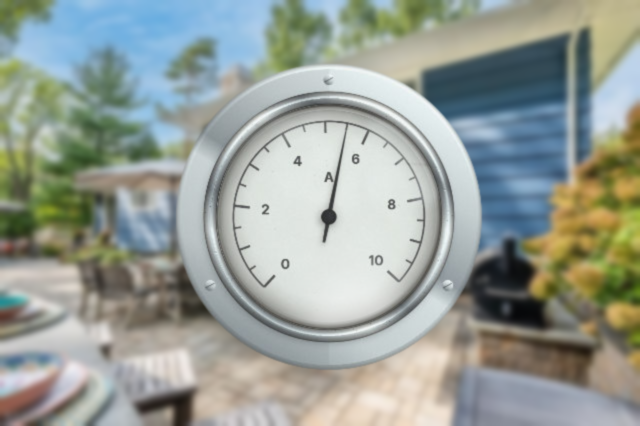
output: 5.5 (A)
